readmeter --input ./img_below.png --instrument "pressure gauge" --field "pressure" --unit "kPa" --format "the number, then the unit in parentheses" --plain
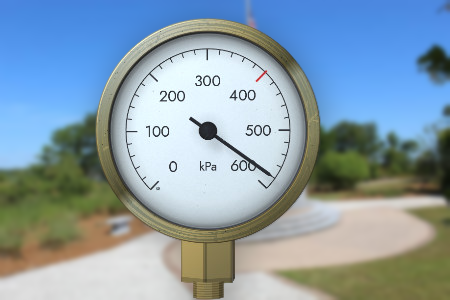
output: 580 (kPa)
